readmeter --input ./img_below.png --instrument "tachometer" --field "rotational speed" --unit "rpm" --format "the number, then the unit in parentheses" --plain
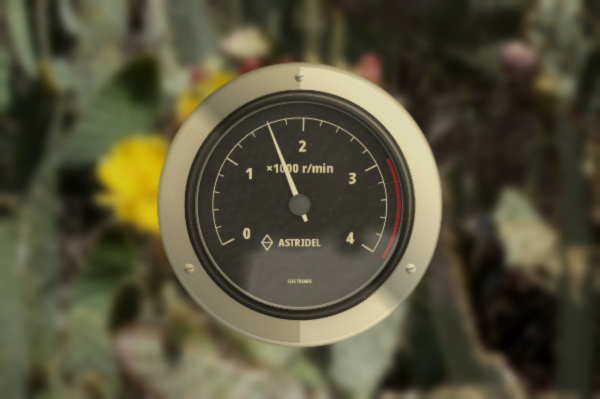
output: 1600 (rpm)
